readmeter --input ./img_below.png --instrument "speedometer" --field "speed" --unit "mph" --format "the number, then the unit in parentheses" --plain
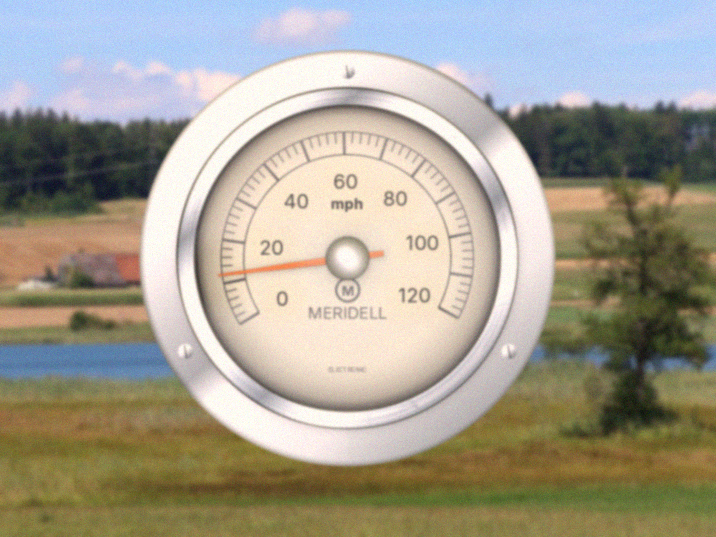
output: 12 (mph)
